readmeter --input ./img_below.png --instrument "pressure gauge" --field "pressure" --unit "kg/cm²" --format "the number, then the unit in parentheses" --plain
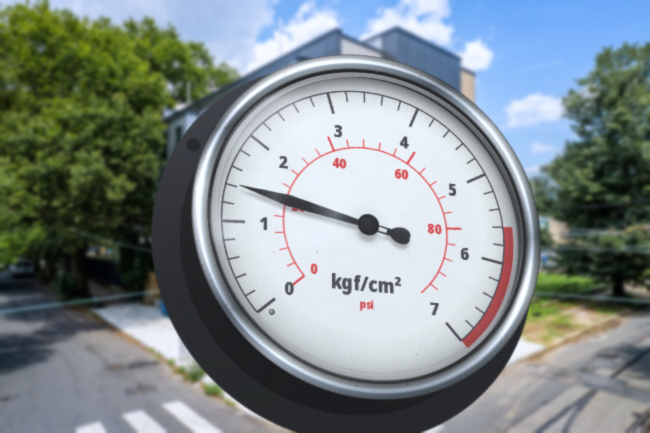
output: 1.4 (kg/cm²)
